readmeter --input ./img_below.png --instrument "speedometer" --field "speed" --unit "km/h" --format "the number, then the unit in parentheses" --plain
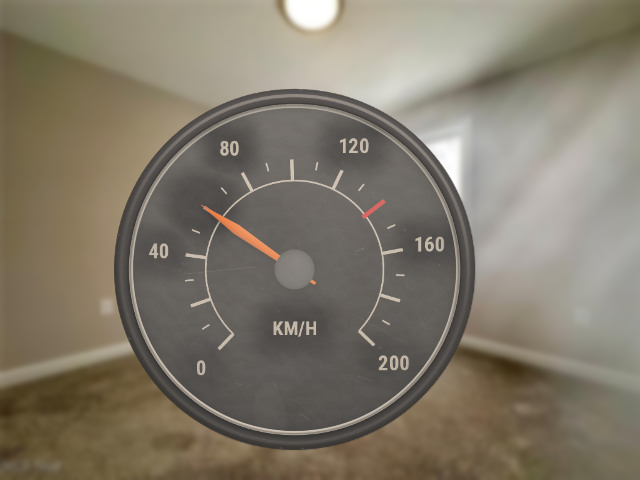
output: 60 (km/h)
